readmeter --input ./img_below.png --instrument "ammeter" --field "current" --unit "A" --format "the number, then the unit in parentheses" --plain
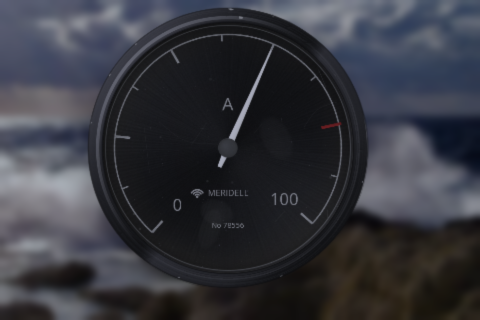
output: 60 (A)
